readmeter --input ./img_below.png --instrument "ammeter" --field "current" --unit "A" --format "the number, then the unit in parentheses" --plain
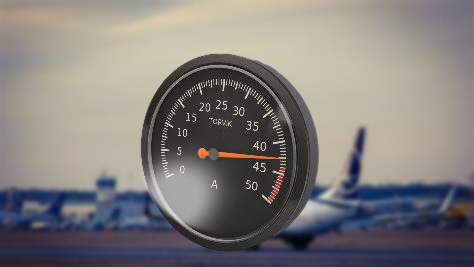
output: 42.5 (A)
